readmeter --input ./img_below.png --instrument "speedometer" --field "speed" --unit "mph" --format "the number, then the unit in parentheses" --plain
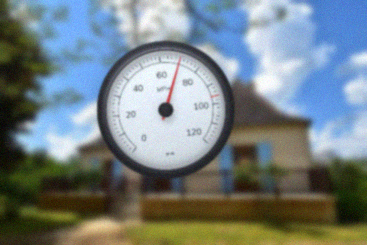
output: 70 (mph)
